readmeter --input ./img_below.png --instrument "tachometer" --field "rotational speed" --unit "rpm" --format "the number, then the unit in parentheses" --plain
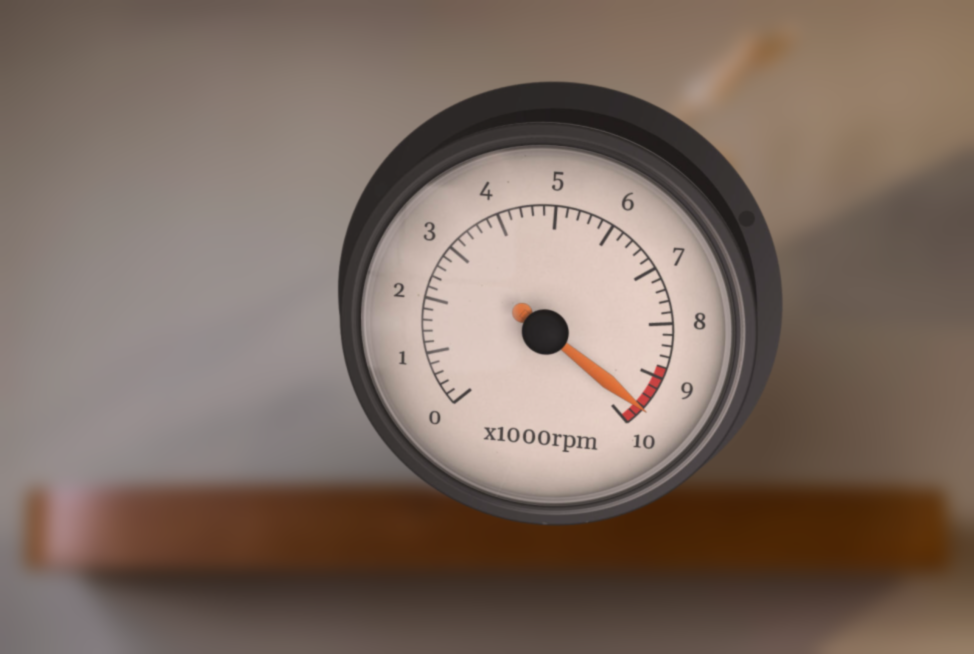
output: 9600 (rpm)
